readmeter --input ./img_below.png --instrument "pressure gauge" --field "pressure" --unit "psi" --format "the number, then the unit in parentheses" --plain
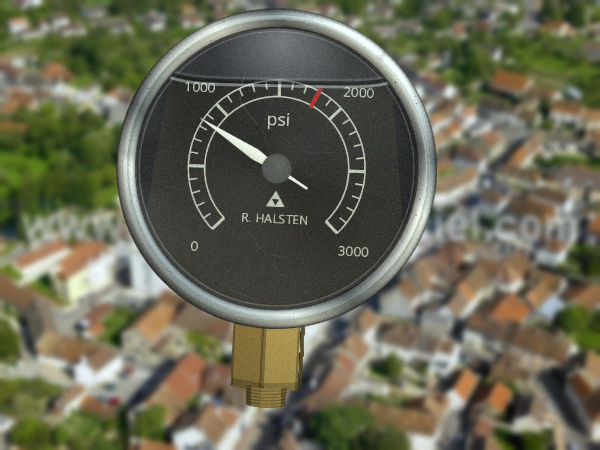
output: 850 (psi)
